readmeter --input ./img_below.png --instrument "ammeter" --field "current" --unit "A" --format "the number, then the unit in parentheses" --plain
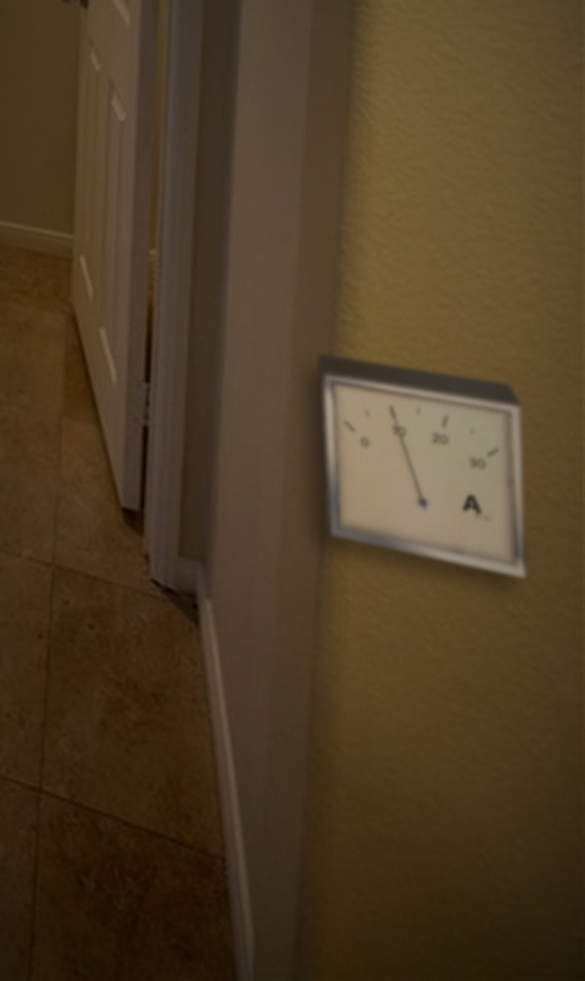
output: 10 (A)
